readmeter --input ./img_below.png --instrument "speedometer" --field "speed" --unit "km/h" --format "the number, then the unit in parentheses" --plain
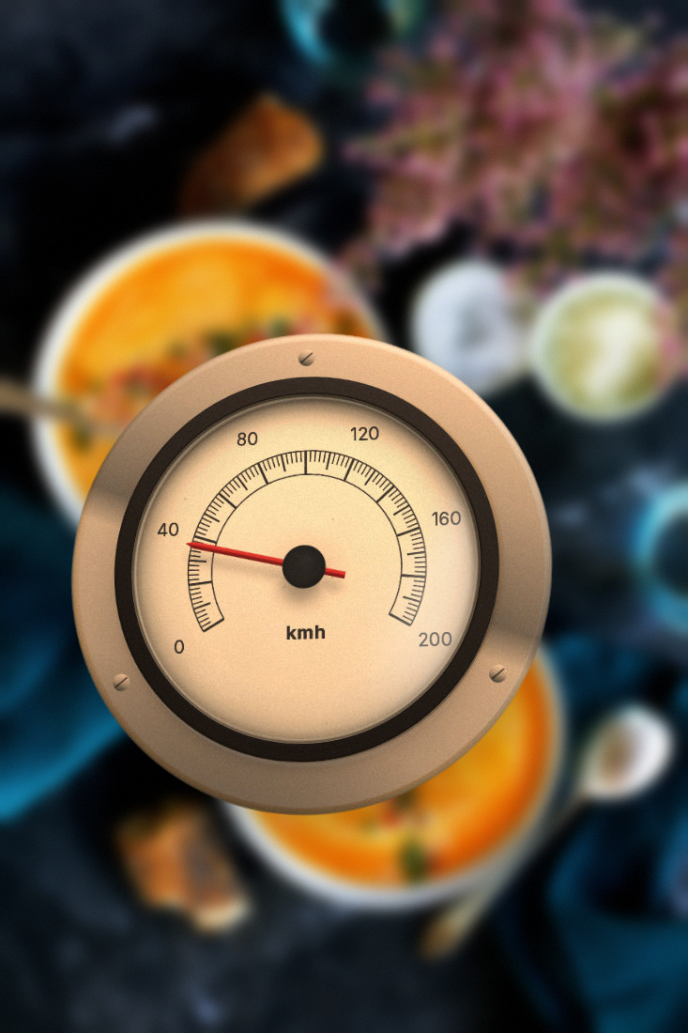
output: 36 (km/h)
